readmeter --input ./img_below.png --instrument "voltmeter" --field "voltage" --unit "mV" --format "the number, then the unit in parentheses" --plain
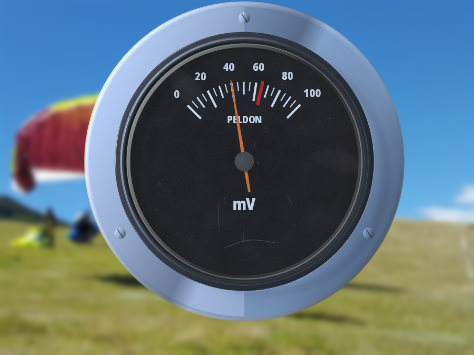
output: 40 (mV)
